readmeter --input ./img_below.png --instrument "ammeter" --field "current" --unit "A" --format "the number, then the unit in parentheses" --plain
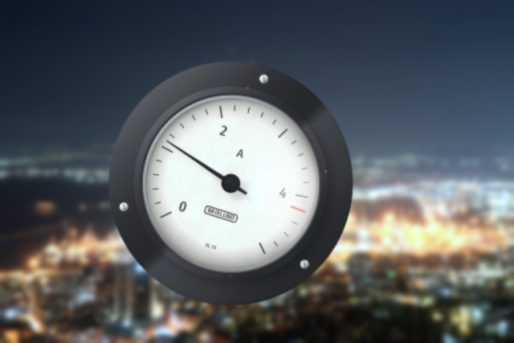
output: 1.1 (A)
